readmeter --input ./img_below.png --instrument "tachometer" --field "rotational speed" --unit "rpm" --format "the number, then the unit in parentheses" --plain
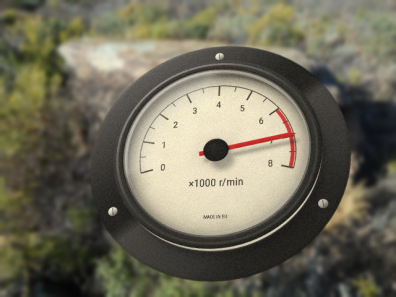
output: 7000 (rpm)
